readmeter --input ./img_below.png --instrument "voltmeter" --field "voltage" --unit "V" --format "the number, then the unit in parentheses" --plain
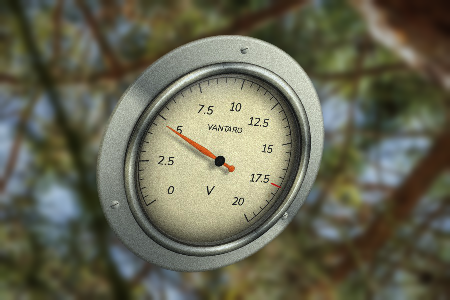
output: 4.75 (V)
